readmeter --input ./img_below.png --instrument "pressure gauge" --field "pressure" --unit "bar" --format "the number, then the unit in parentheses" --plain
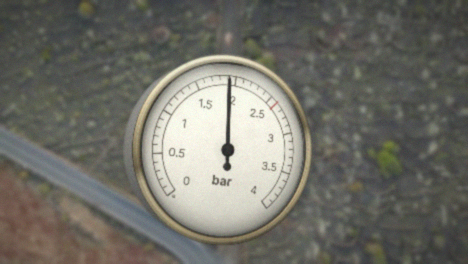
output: 1.9 (bar)
